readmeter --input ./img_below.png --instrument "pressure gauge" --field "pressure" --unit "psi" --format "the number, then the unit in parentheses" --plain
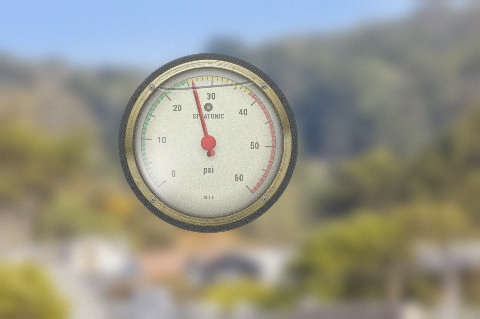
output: 26 (psi)
